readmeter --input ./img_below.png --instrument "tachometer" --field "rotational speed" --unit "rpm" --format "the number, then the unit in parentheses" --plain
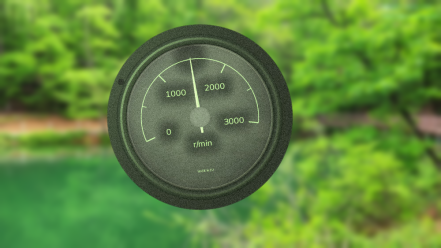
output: 1500 (rpm)
